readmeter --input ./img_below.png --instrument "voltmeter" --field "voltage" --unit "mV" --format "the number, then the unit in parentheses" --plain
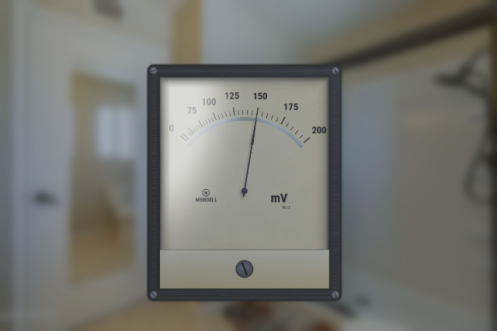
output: 150 (mV)
